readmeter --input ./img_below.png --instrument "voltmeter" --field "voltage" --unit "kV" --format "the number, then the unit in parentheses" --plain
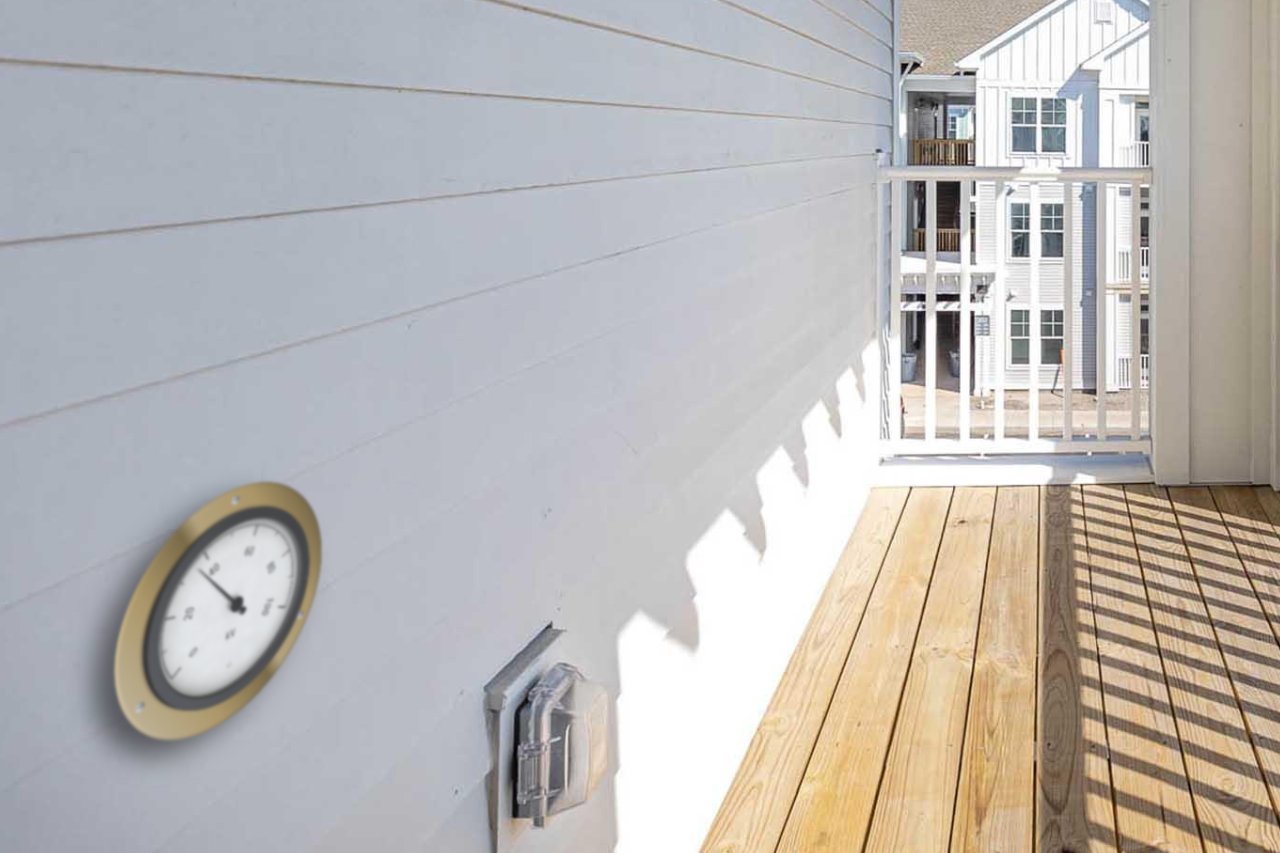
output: 35 (kV)
